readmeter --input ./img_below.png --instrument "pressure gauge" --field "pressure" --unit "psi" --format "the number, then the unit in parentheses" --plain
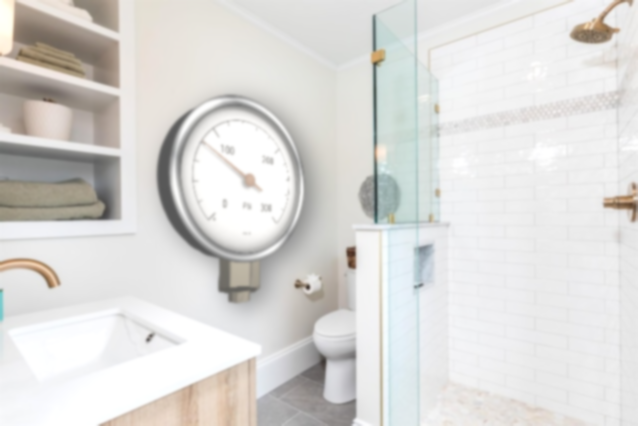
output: 80 (psi)
